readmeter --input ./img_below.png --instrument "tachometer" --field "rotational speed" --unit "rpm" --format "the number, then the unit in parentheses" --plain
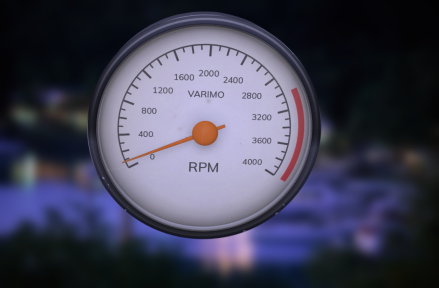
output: 100 (rpm)
